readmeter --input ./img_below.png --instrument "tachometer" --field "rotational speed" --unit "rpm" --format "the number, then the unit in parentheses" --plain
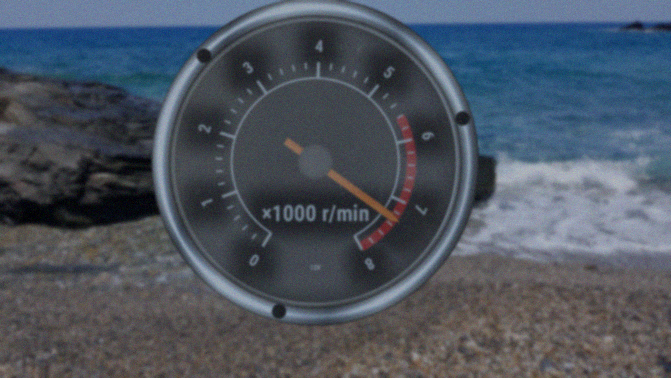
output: 7300 (rpm)
